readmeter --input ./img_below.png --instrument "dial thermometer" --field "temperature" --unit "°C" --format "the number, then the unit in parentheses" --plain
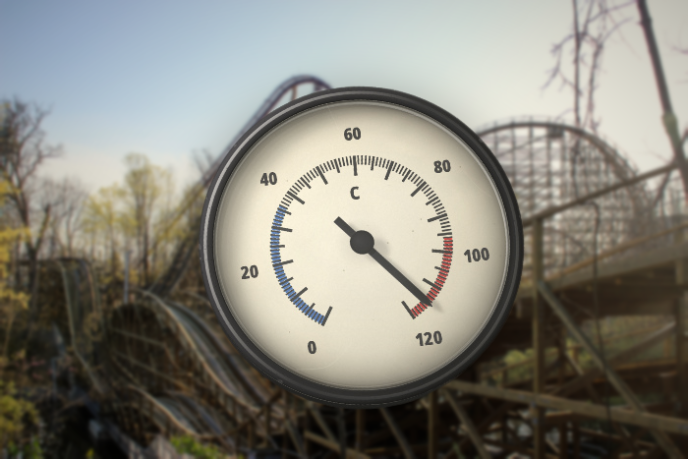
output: 115 (°C)
